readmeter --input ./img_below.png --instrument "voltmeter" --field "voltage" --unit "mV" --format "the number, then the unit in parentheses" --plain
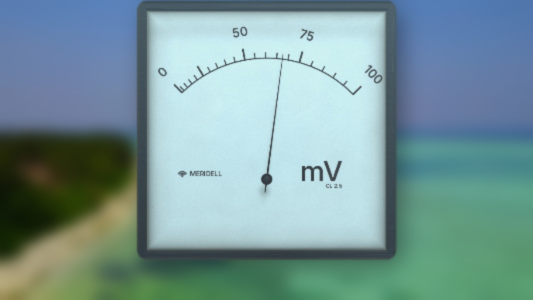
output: 67.5 (mV)
